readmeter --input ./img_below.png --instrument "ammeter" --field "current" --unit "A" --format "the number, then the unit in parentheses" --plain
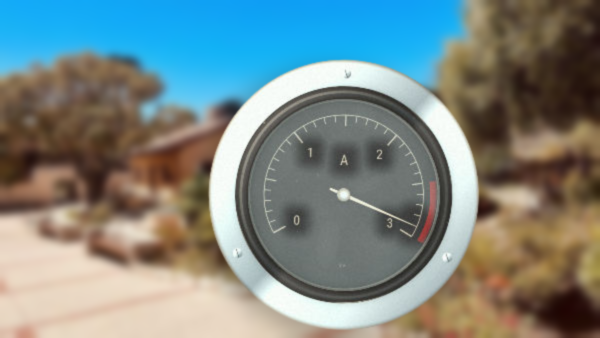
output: 2.9 (A)
